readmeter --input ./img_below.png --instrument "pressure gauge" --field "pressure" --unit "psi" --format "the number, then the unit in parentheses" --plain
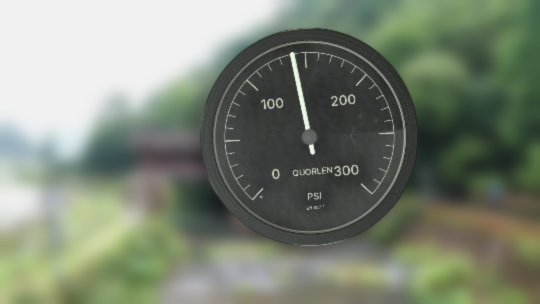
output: 140 (psi)
